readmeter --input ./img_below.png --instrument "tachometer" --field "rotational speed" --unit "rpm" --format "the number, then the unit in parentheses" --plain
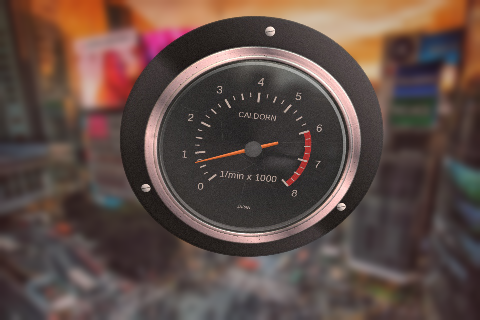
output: 750 (rpm)
